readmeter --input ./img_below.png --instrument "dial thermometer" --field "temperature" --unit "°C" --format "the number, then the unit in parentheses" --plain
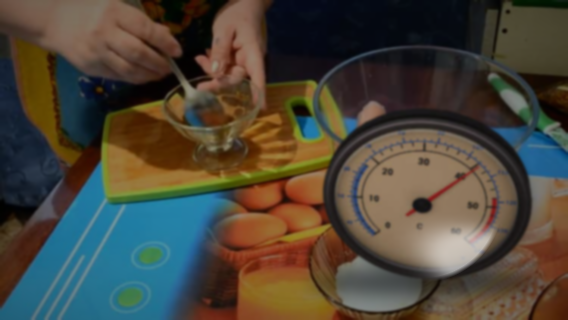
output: 40 (°C)
